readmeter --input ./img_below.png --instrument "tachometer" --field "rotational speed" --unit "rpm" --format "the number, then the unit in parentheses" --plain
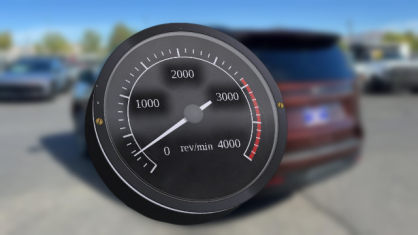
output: 250 (rpm)
